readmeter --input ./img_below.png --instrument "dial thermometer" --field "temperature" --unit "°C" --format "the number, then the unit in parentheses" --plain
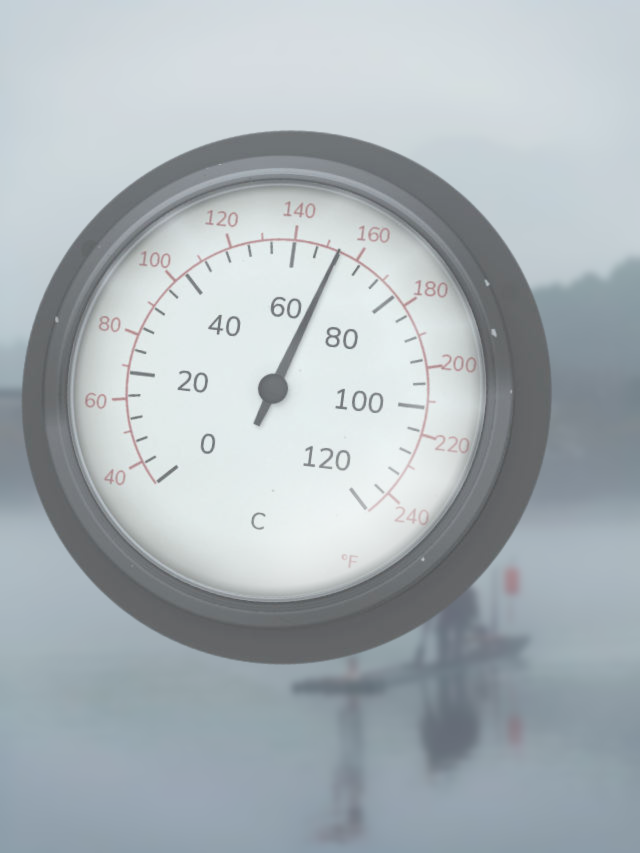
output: 68 (°C)
